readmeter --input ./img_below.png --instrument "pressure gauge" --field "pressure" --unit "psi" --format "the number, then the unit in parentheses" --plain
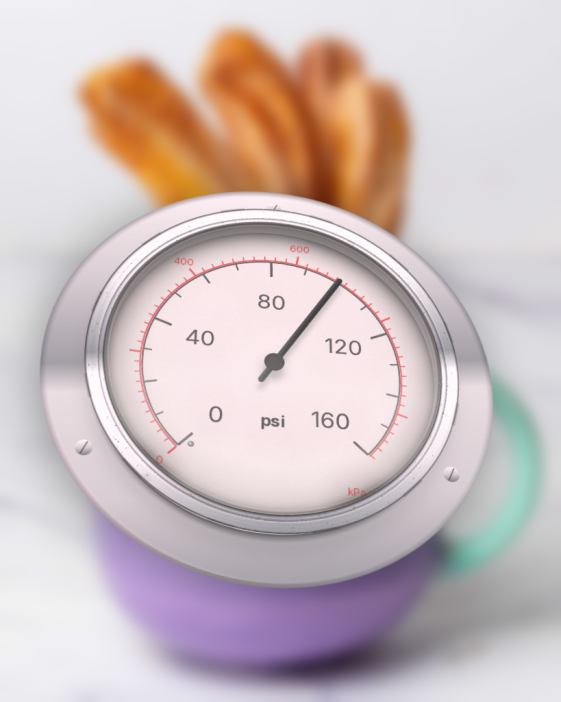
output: 100 (psi)
